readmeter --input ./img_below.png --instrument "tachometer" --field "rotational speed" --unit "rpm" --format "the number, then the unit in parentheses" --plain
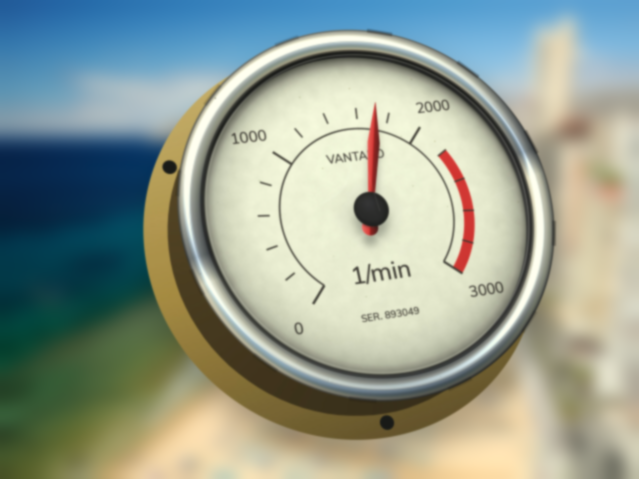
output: 1700 (rpm)
